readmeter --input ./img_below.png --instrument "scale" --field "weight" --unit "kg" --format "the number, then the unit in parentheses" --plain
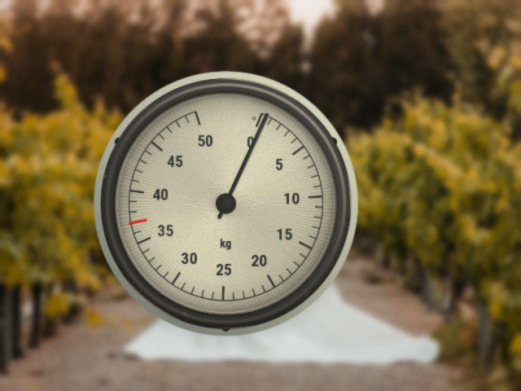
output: 0.5 (kg)
